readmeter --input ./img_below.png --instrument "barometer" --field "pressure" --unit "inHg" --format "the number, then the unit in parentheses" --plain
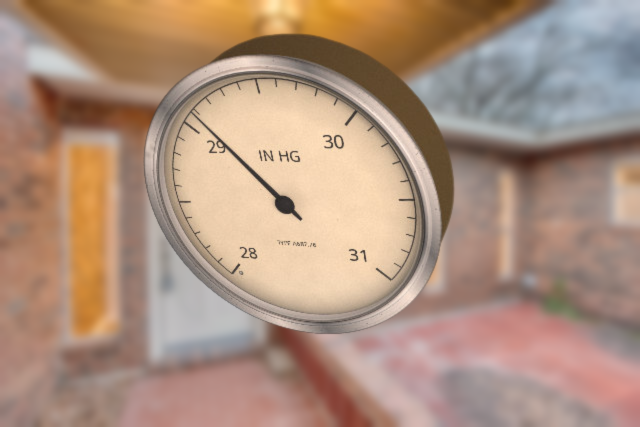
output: 29.1 (inHg)
